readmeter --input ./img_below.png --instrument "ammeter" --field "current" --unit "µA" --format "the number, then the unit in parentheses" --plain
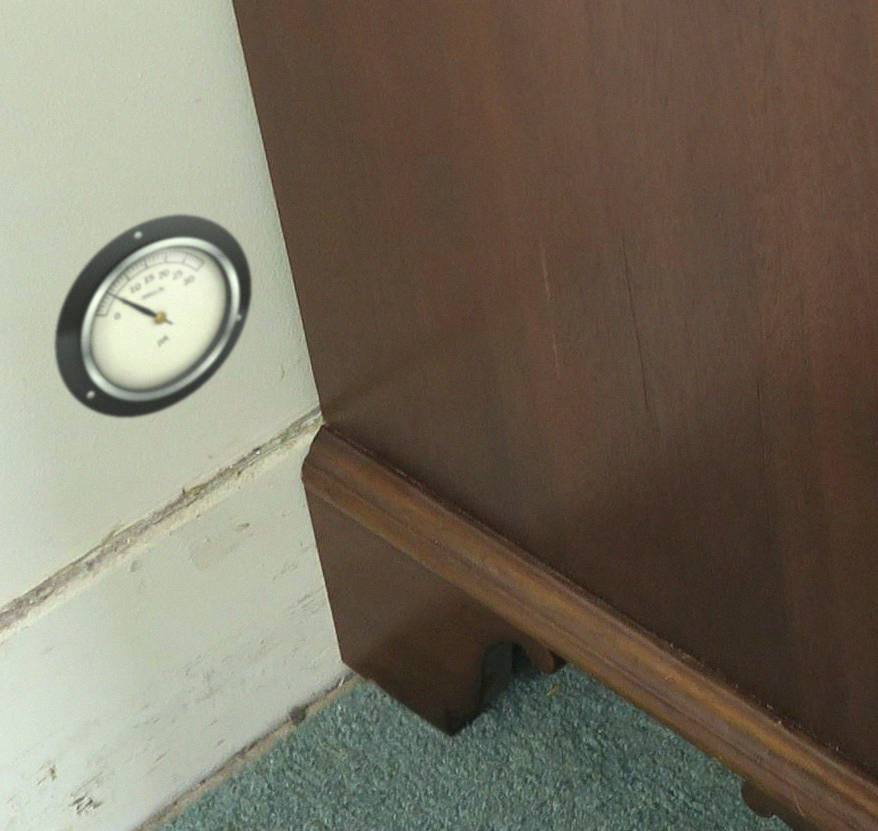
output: 5 (µA)
